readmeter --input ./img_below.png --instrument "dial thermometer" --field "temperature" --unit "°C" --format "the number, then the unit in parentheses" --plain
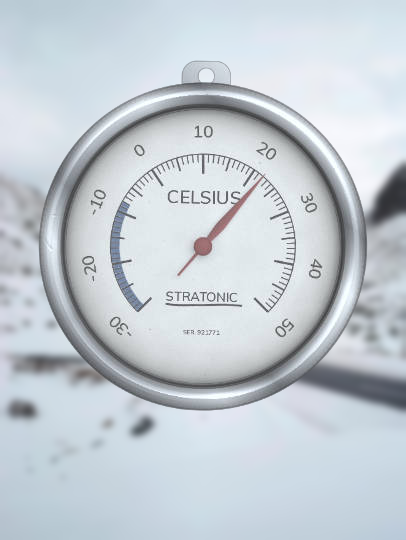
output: 22 (°C)
